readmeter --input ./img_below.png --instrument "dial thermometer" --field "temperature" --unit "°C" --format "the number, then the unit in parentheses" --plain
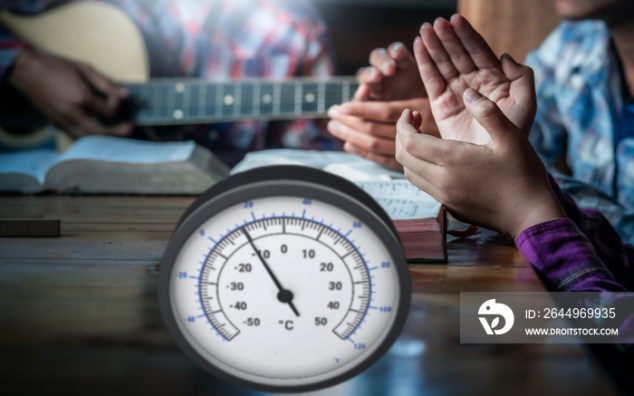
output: -10 (°C)
